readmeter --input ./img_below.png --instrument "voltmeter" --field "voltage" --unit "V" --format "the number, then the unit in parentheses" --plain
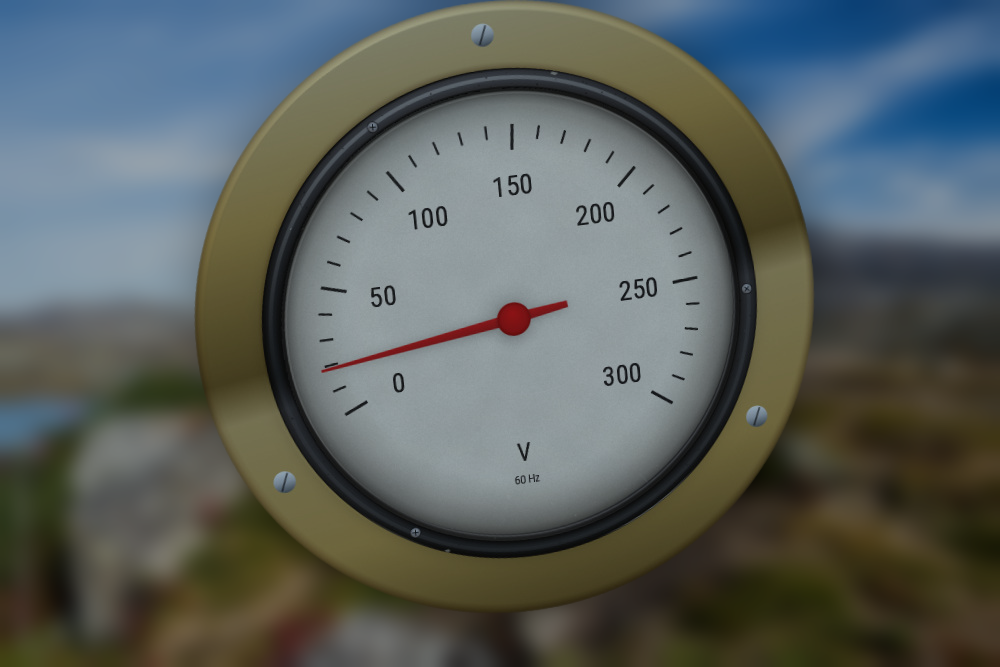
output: 20 (V)
